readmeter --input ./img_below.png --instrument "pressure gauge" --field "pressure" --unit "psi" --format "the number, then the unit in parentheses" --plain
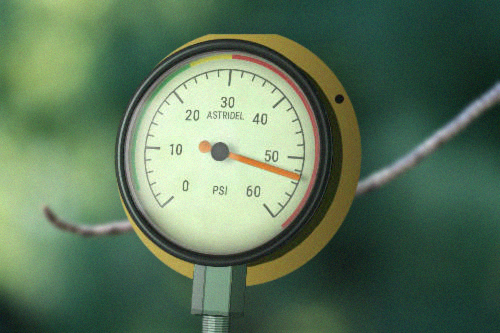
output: 53 (psi)
